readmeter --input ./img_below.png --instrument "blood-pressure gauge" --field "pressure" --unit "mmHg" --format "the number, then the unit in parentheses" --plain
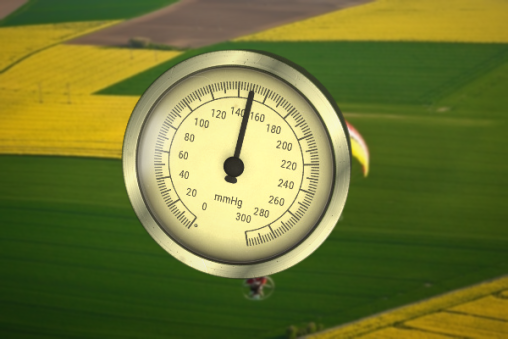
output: 150 (mmHg)
